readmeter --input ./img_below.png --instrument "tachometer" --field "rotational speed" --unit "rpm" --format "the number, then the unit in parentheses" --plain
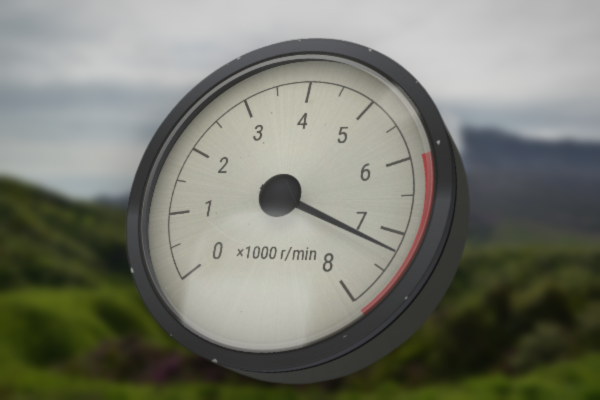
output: 7250 (rpm)
